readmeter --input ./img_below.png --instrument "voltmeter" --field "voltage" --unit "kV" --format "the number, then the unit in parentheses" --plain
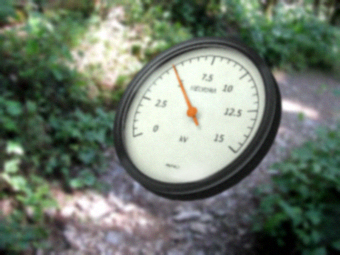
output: 5 (kV)
